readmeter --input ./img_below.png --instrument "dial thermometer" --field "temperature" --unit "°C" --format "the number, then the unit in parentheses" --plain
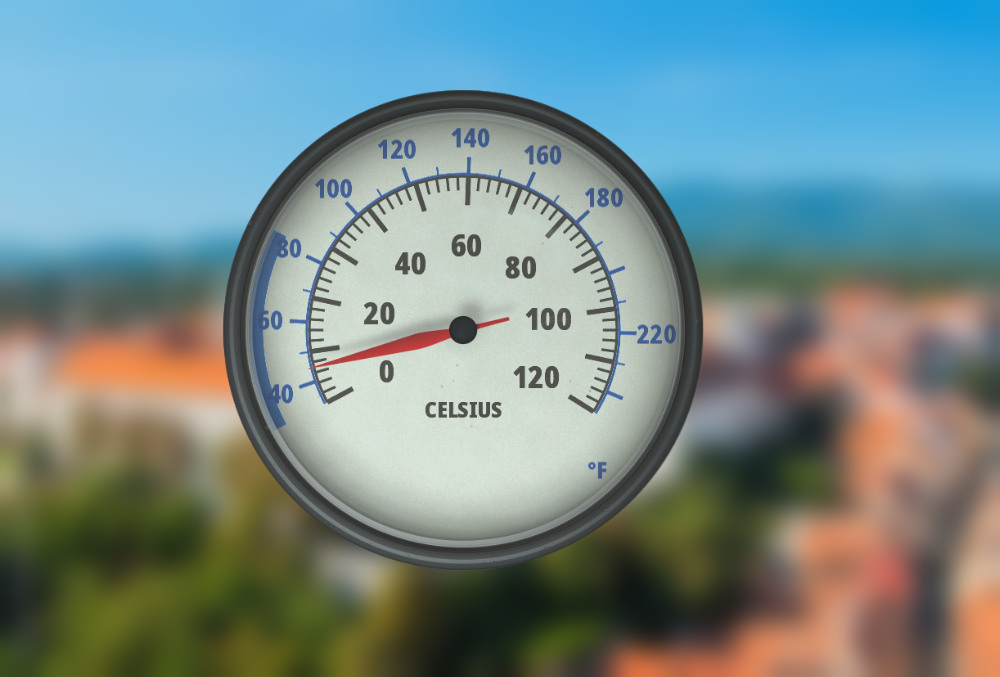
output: 7 (°C)
